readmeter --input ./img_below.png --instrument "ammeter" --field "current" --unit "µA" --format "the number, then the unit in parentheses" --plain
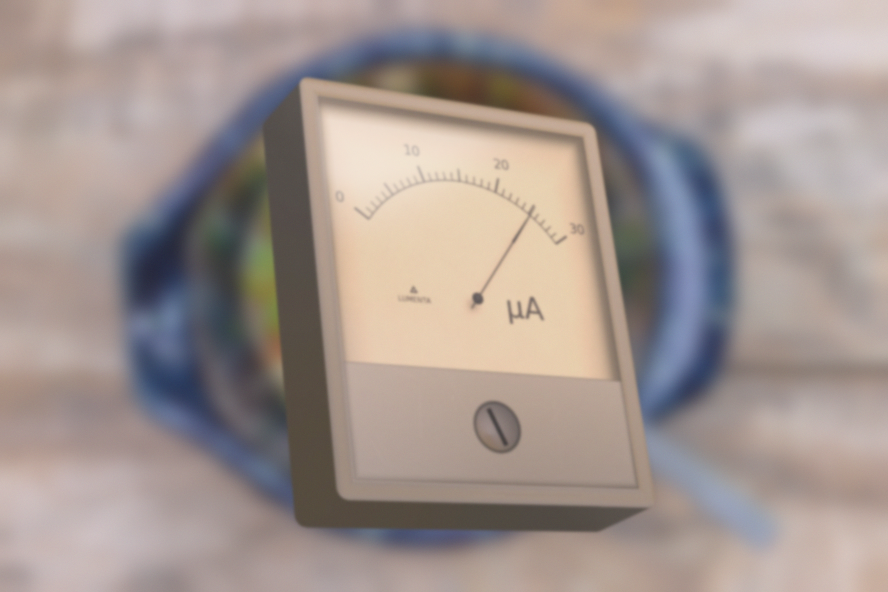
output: 25 (µA)
